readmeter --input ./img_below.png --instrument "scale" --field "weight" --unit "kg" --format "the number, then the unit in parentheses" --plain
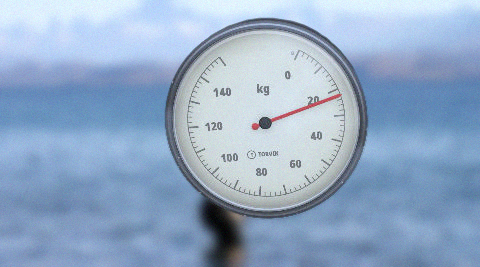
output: 22 (kg)
